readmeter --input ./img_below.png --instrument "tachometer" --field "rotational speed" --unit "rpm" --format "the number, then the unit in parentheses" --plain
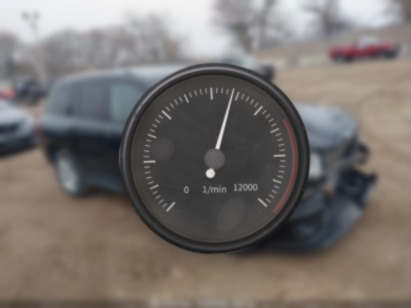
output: 6800 (rpm)
